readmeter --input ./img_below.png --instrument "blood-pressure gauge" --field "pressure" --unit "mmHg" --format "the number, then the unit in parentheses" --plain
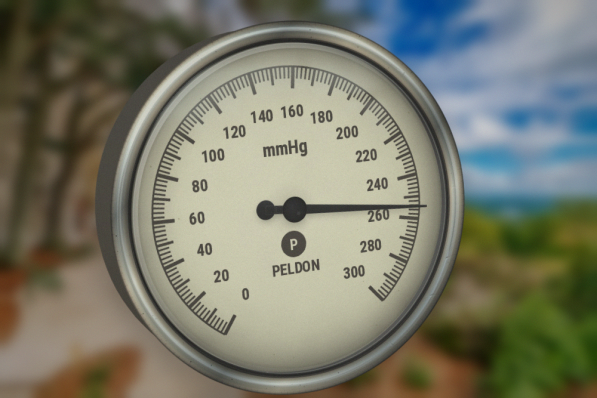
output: 254 (mmHg)
